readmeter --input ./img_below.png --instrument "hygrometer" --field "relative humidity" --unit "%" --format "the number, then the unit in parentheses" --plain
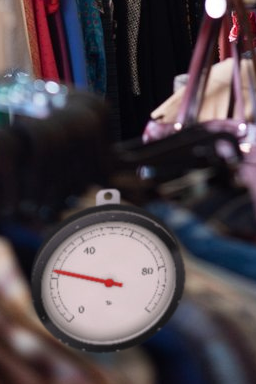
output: 24 (%)
